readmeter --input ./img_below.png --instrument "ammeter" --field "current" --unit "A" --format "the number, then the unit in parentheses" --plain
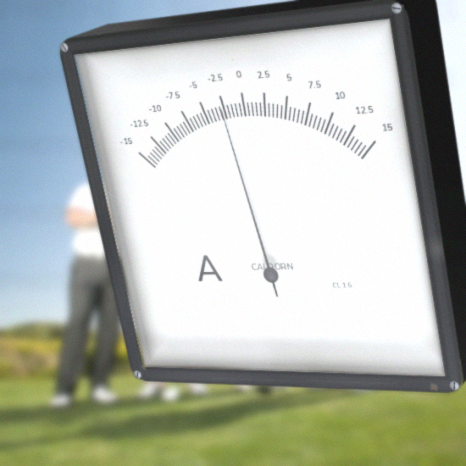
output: -2.5 (A)
